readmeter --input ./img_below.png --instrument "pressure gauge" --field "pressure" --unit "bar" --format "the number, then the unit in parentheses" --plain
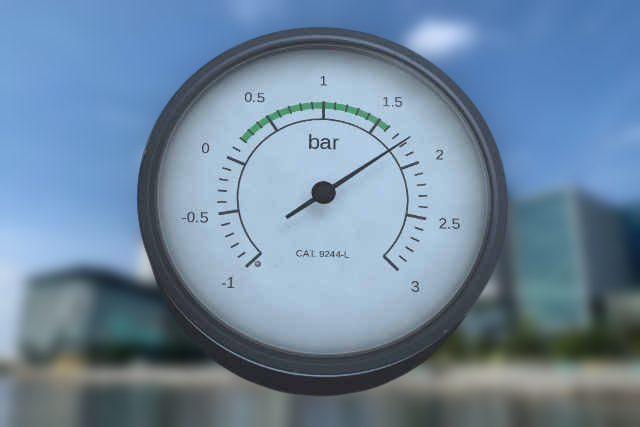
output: 1.8 (bar)
